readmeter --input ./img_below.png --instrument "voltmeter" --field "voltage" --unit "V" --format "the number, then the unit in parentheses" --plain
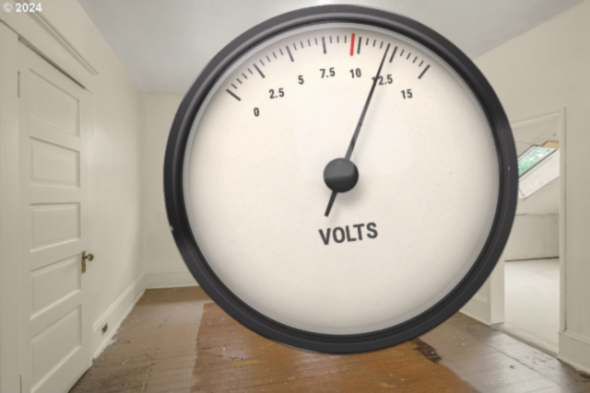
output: 12 (V)
